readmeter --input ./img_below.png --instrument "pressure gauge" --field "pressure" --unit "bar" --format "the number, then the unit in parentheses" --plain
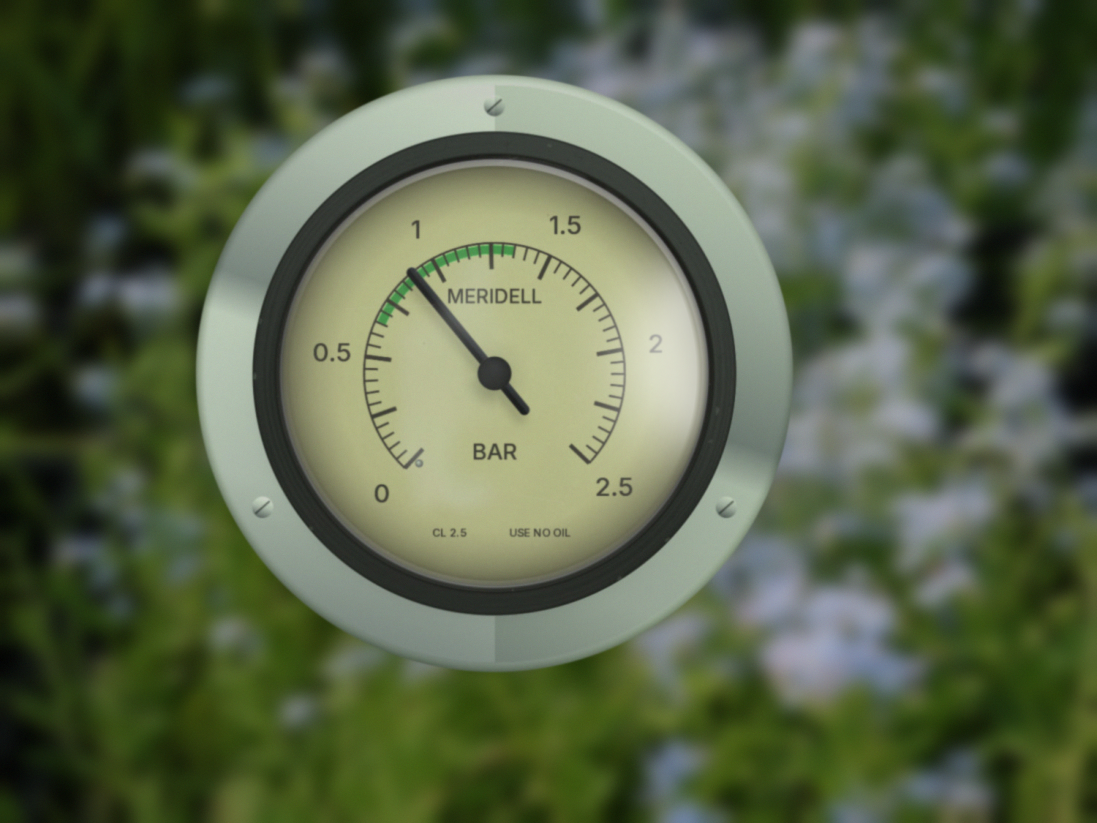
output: 0.9 (bar)
